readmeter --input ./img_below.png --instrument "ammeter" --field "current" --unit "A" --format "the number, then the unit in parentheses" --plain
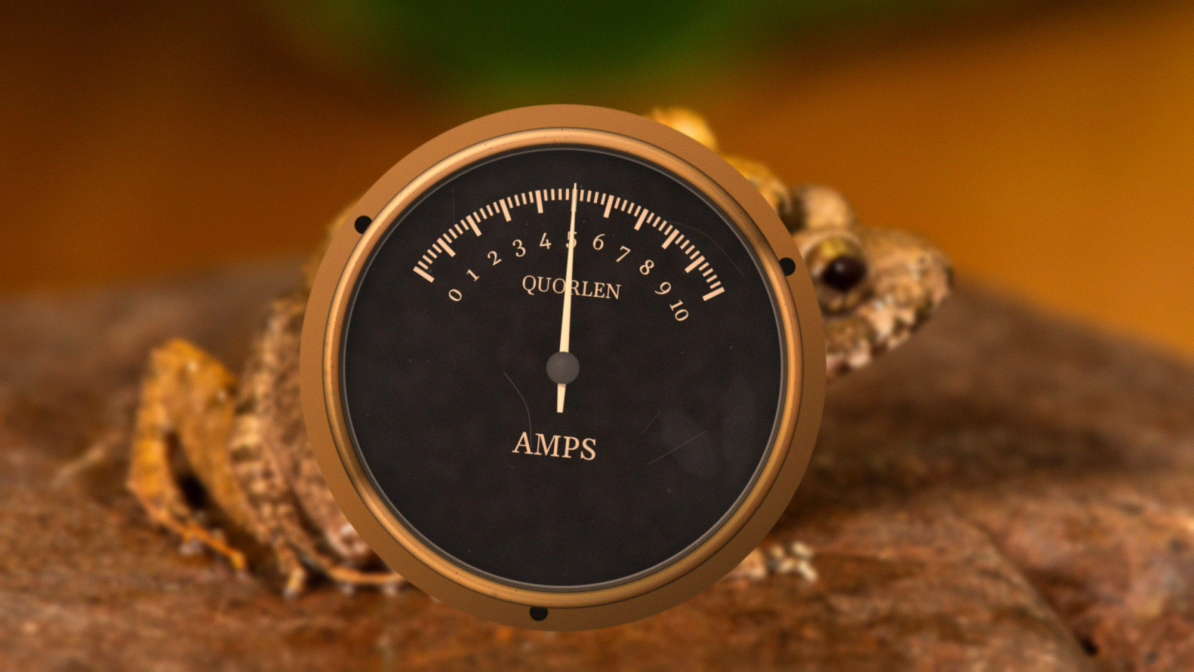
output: 5 (A)
